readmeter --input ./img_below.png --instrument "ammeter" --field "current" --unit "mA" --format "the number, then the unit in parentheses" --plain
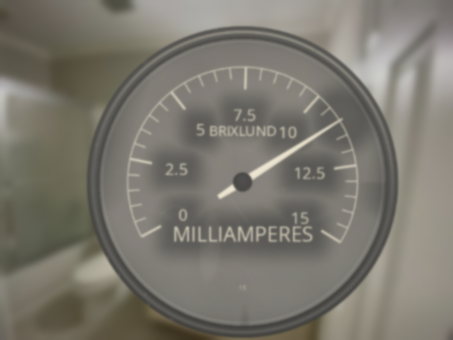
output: 11 (mA)
